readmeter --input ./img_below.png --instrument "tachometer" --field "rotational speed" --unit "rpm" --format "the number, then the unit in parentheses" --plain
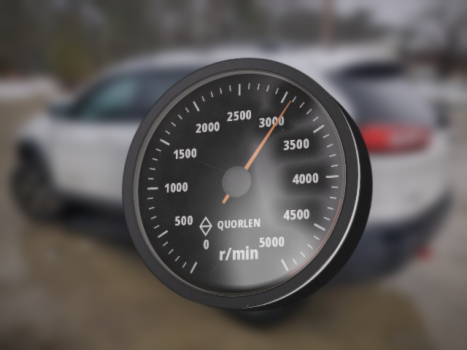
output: 3100 (rpm)
